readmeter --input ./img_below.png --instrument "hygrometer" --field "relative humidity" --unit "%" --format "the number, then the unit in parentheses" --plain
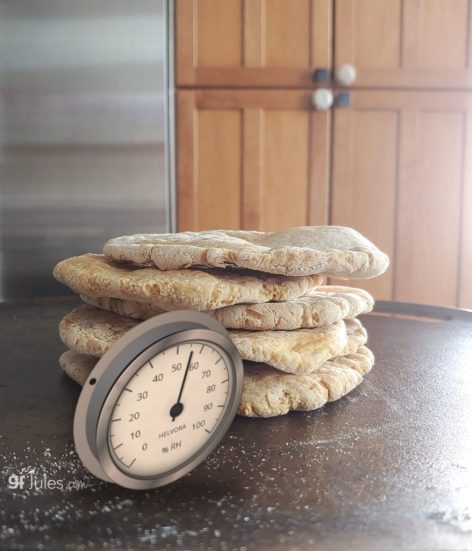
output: 55 (%)
